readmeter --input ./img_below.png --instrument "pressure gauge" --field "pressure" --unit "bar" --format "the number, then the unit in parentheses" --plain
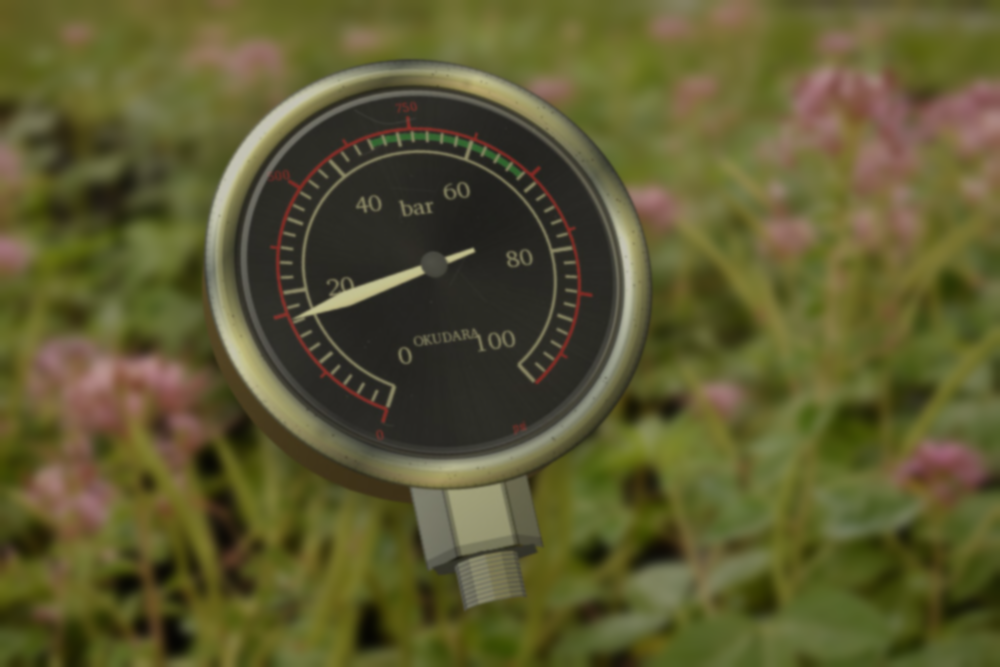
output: 16 (bar)
